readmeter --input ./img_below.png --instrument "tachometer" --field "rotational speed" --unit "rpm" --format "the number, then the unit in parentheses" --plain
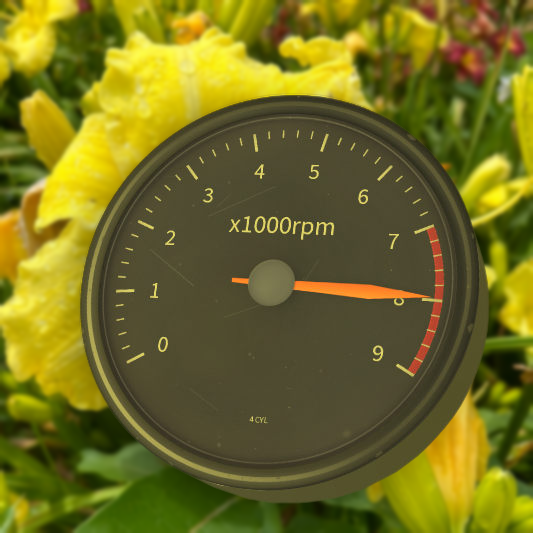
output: 8000 (rpm)
